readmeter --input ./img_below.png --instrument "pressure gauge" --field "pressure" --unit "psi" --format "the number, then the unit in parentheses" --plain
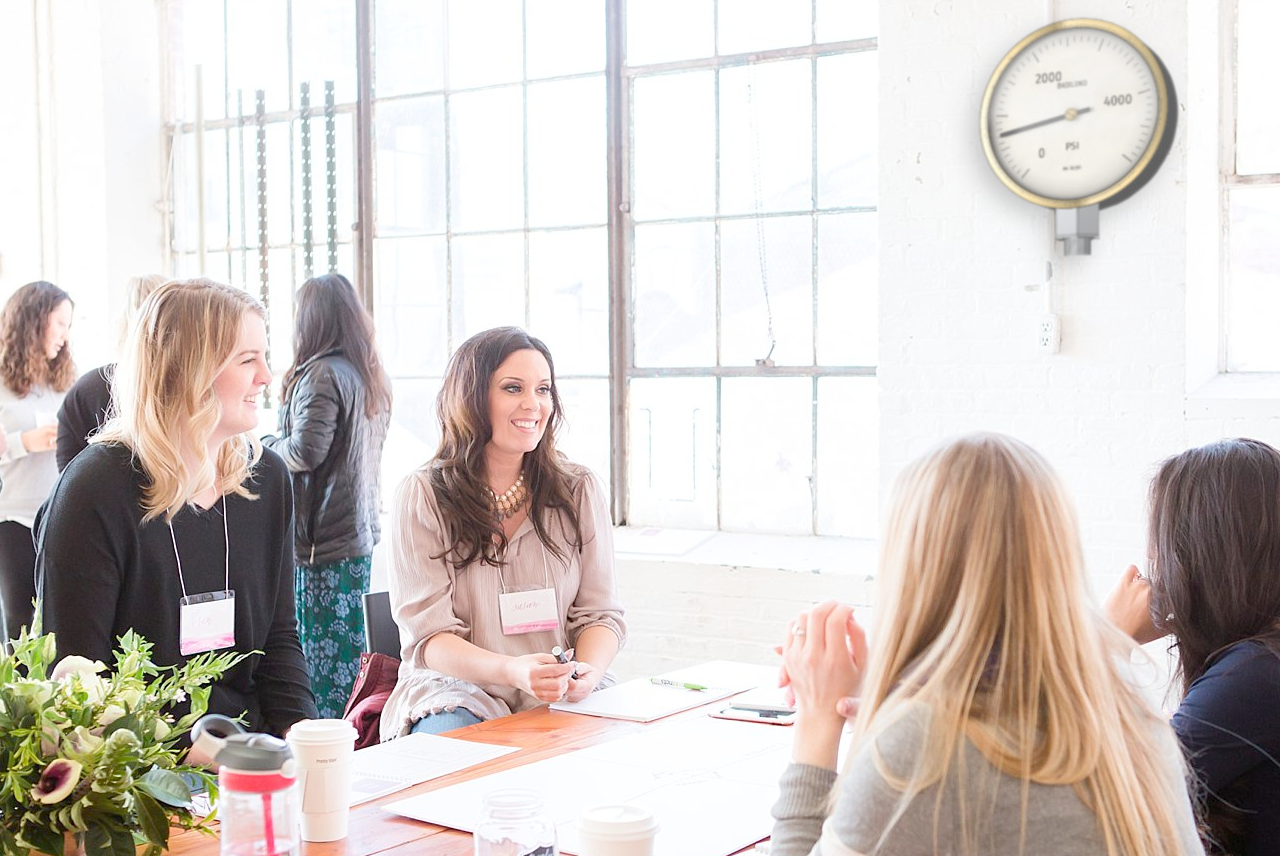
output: 700 (psi)
